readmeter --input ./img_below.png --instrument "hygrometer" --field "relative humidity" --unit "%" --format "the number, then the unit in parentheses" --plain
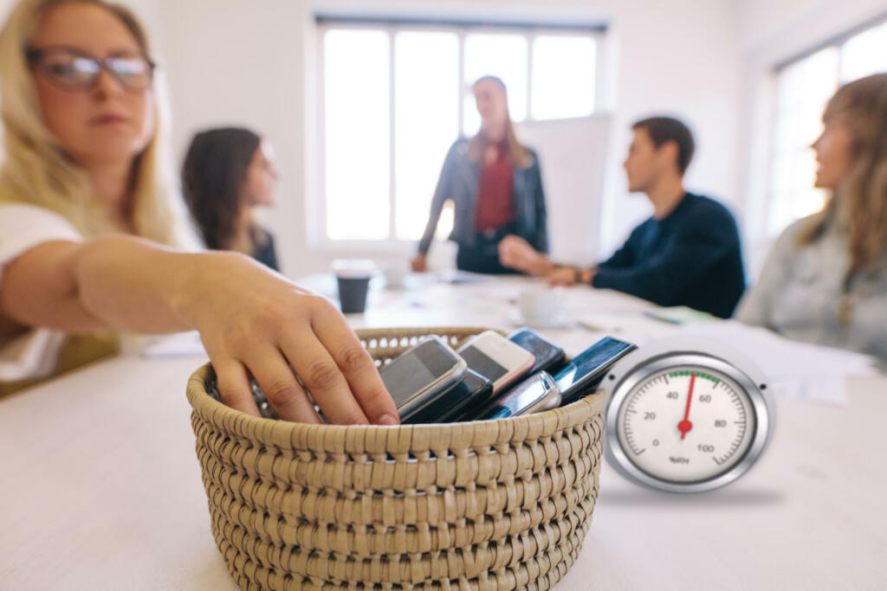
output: 50 (%)
